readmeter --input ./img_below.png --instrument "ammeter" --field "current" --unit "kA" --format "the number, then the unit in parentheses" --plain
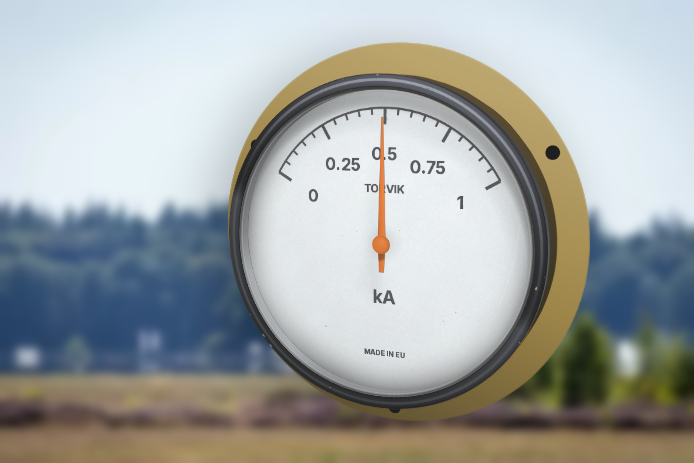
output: 0.5 (kA)
